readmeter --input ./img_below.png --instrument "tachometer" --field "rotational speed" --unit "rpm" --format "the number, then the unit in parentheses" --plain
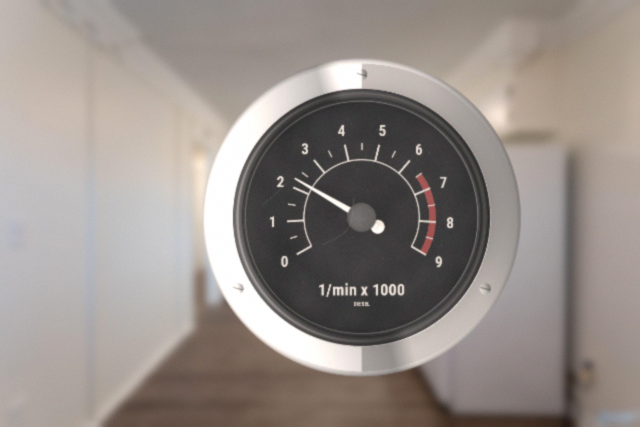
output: 2250 (rpm)
